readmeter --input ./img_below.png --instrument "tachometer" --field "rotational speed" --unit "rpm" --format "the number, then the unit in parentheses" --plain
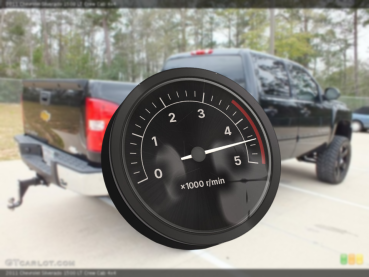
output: 4500 (rpm)
